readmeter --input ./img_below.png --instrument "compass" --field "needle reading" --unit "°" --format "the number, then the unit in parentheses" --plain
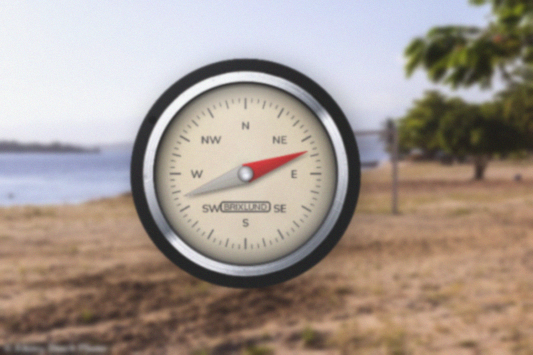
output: 70 (°)
